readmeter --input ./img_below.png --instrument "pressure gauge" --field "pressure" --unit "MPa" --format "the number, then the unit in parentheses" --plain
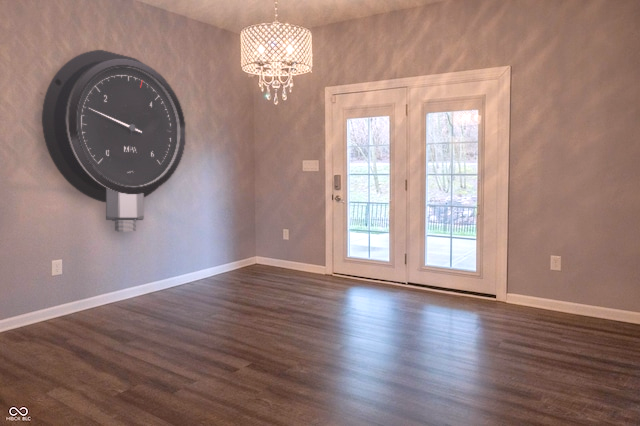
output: 1.4 (MPa)
